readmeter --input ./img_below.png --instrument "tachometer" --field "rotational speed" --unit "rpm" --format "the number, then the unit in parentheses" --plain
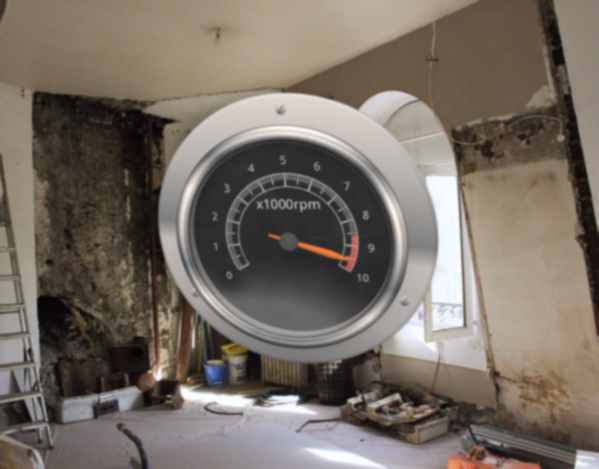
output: 9500 (rpm)
